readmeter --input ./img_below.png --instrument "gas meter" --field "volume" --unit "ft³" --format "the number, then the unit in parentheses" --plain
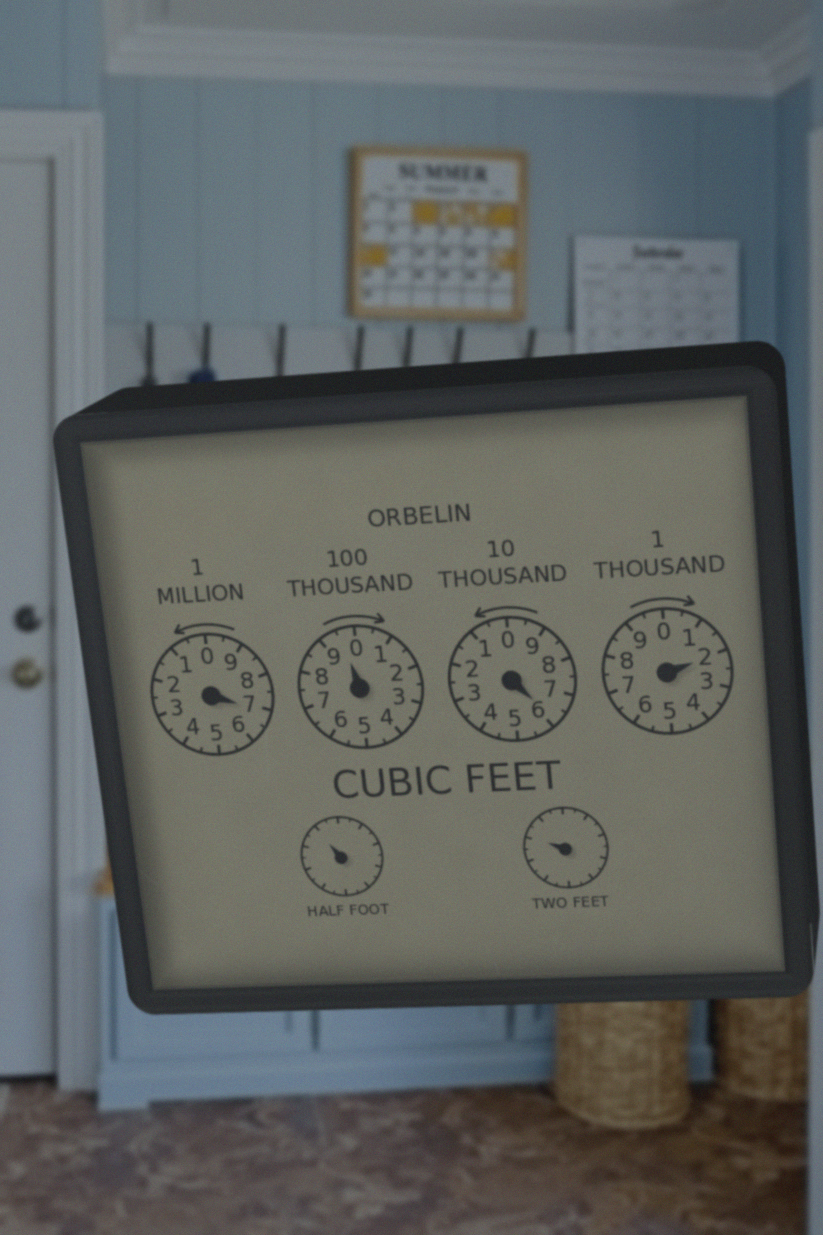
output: 696200 (ft³)
